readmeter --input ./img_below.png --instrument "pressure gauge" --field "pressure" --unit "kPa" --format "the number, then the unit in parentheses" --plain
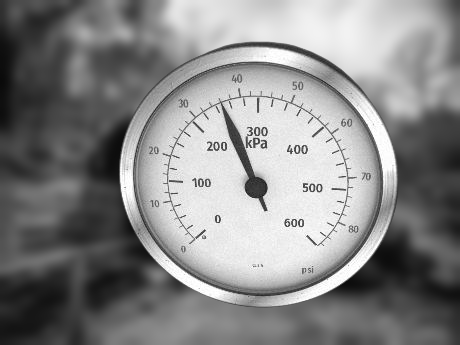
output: 250 (kPa)
